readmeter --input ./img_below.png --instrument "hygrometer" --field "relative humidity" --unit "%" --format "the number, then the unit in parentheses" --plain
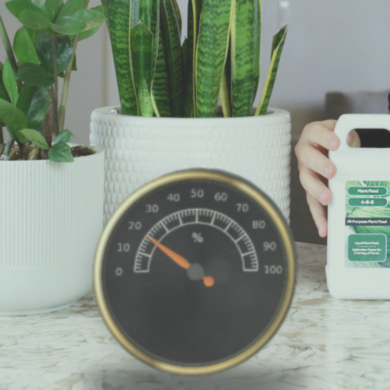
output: 20 (%)
